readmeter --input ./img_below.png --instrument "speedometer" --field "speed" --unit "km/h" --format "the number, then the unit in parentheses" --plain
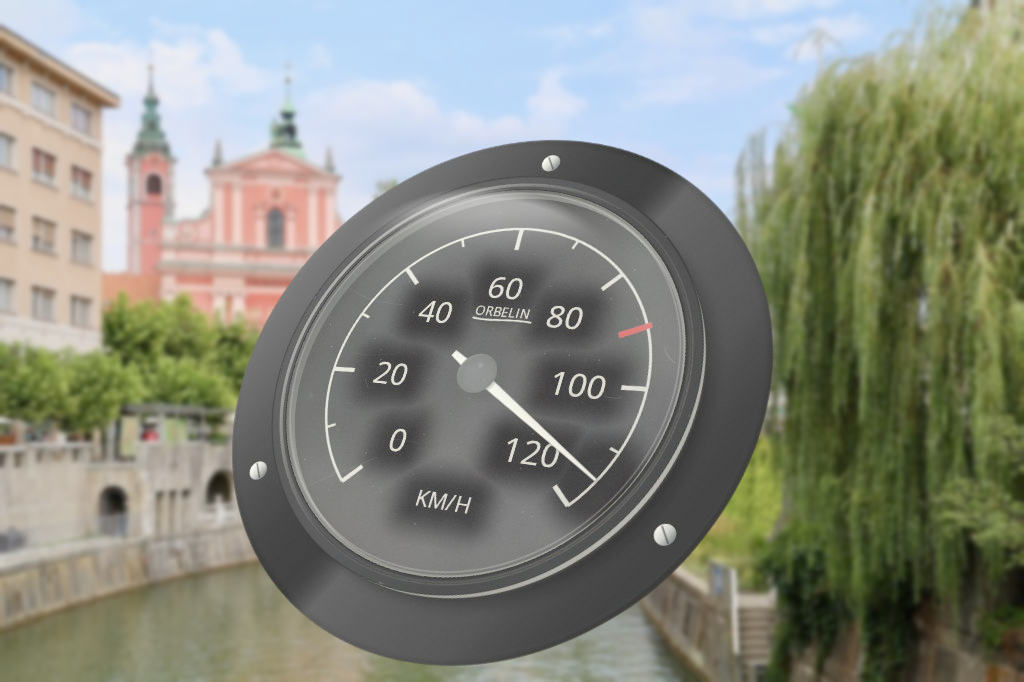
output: 115 (km/h)
